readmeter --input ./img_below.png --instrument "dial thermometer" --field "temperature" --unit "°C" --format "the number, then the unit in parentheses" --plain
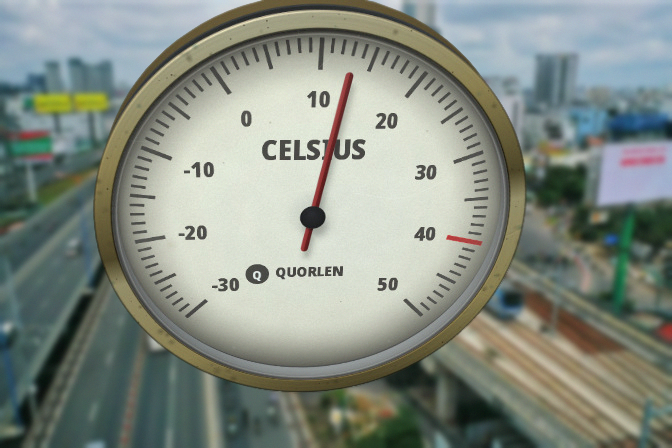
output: 13 (°C)
